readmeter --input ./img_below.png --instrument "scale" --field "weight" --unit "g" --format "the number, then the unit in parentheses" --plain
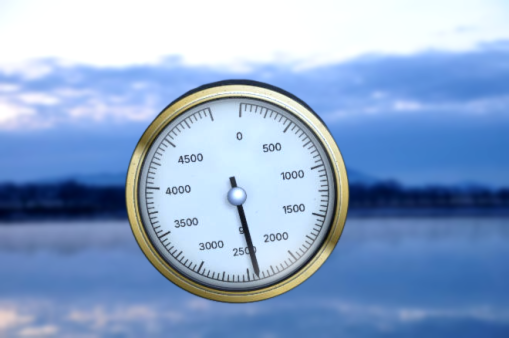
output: 2400 (g)
